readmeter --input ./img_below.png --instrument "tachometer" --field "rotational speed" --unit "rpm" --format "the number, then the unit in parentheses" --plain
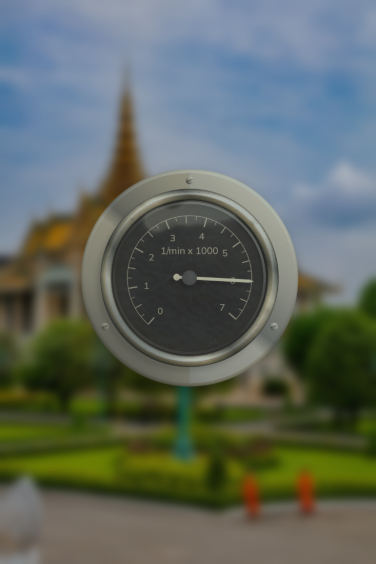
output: 6000 (rpm)
